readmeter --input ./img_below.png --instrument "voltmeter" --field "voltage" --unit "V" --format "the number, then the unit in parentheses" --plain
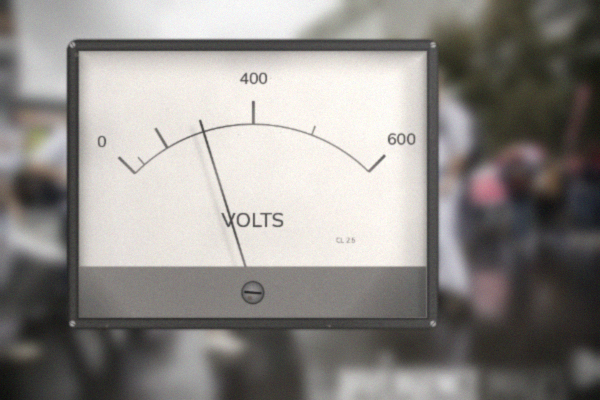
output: 300 (V)
